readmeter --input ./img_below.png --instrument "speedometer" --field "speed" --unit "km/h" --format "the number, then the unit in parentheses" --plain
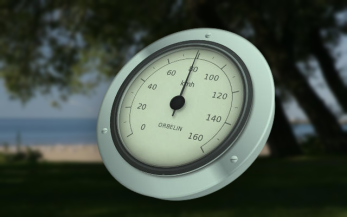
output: 80 (km/h)
